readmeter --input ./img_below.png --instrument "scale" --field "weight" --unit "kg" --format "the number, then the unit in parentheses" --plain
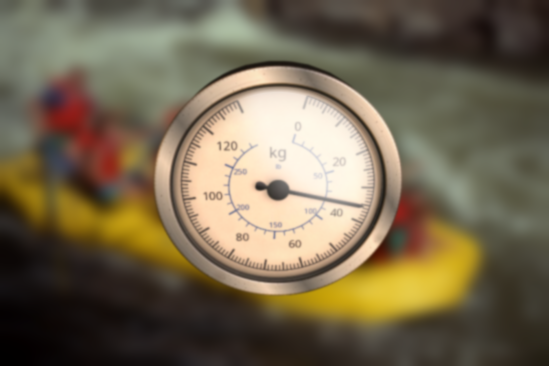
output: 35 (kg)
